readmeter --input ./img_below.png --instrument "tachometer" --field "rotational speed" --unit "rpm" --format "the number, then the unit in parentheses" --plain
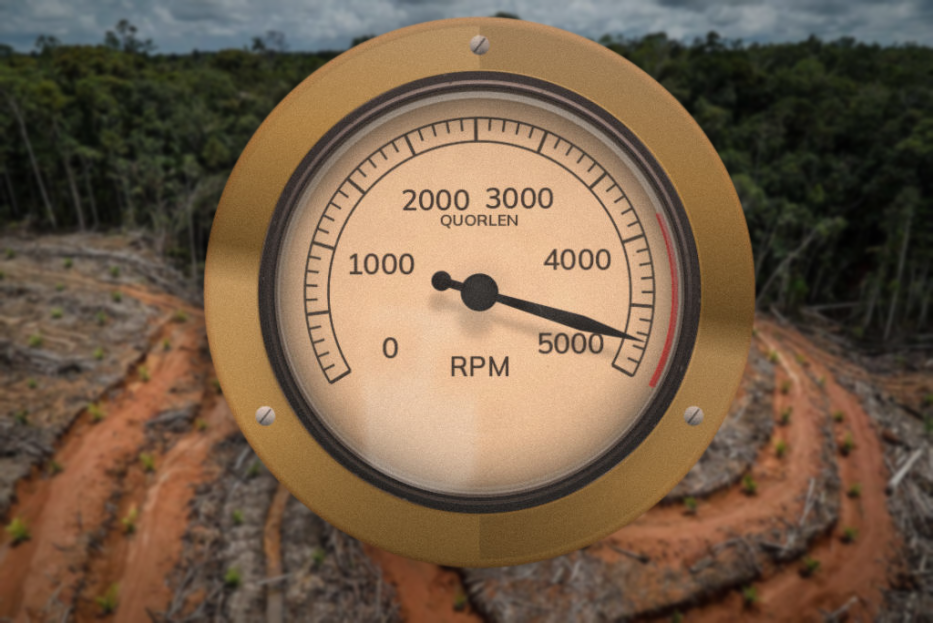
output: 4750 (rpm)
